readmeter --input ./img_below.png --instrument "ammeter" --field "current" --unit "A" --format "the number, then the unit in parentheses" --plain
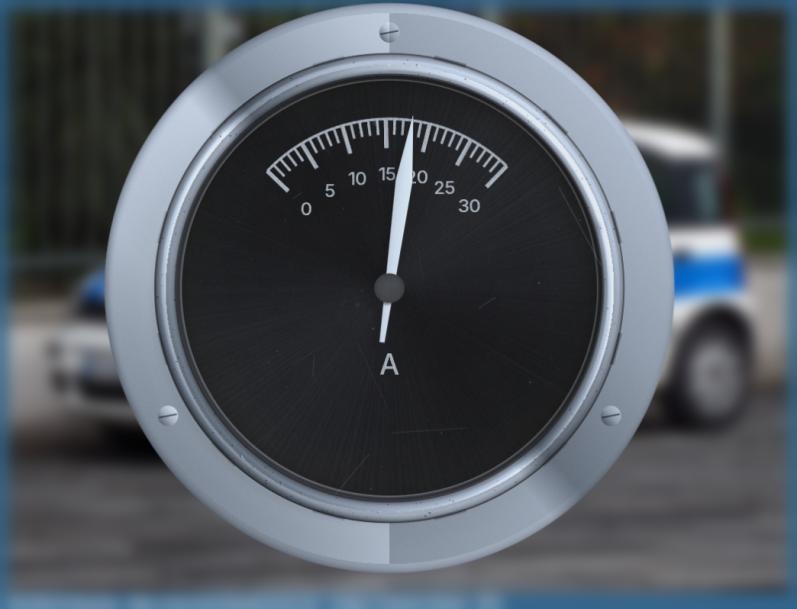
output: 18 (A)
